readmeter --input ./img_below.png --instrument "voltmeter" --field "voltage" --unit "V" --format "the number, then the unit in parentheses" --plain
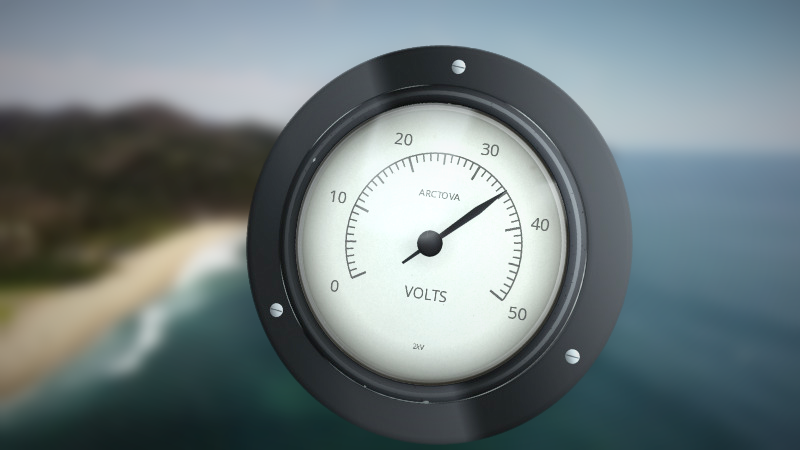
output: 35 (V)
